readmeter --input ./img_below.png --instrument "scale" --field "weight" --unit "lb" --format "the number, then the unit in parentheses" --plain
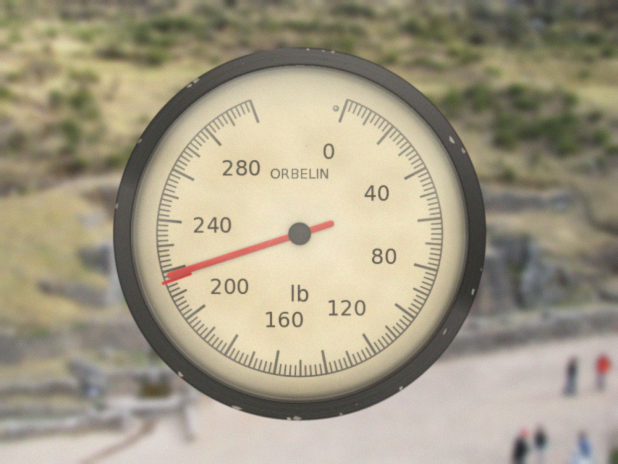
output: 218 (lb)
